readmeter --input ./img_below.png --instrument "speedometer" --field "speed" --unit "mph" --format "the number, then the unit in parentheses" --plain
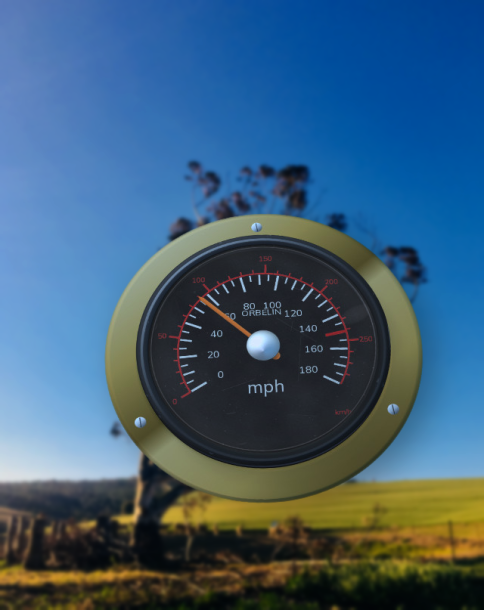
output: 55 (mph)
